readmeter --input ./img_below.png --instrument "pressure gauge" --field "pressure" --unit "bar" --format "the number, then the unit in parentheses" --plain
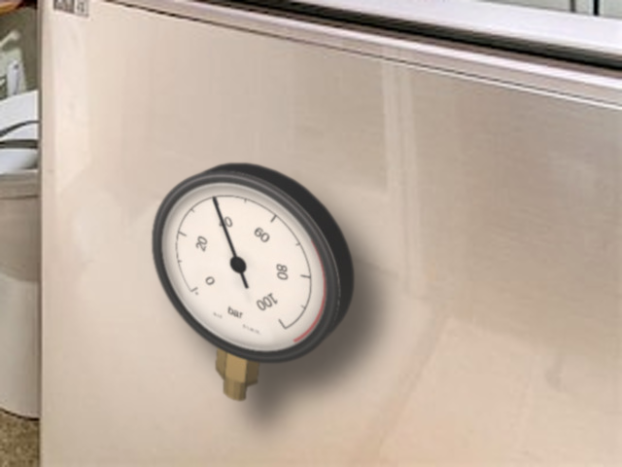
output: 40 (bar)
